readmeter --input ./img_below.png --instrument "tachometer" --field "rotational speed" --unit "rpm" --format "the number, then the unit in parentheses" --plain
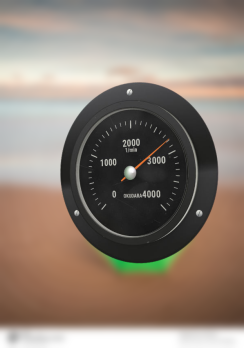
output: 2800 (rpm)
